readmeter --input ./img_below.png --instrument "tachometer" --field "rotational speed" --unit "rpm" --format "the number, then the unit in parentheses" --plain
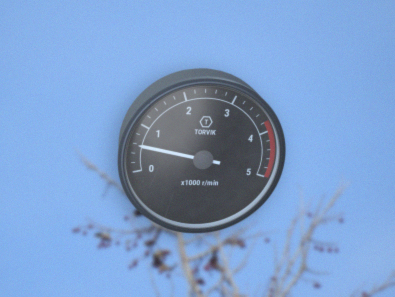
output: 600 (rpm)
